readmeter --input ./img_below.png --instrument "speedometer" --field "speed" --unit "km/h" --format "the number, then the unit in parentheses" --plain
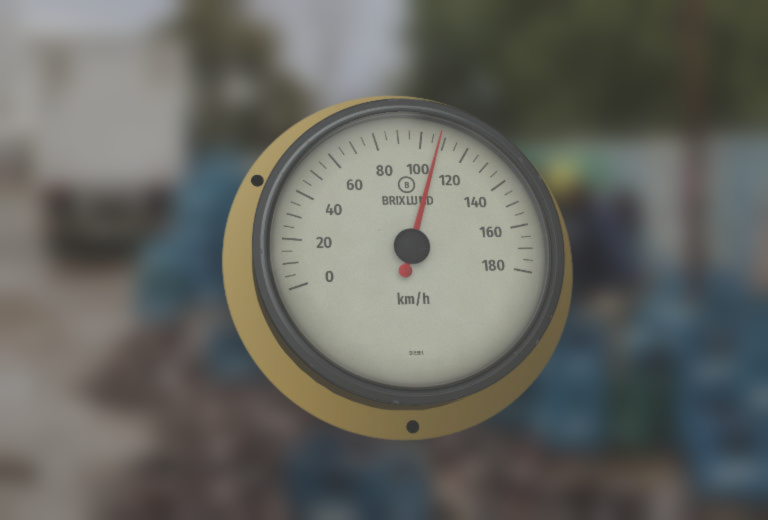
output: 107.5 (km/h)
